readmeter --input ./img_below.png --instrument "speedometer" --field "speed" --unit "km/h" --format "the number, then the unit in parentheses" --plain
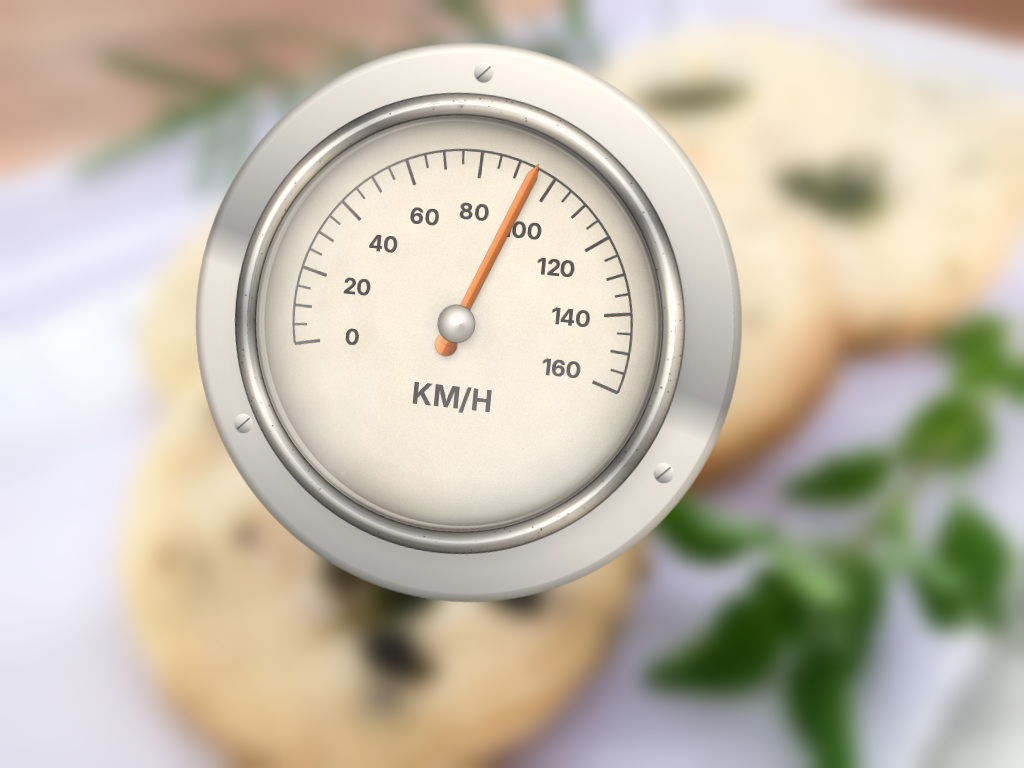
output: 95 (km/h)
